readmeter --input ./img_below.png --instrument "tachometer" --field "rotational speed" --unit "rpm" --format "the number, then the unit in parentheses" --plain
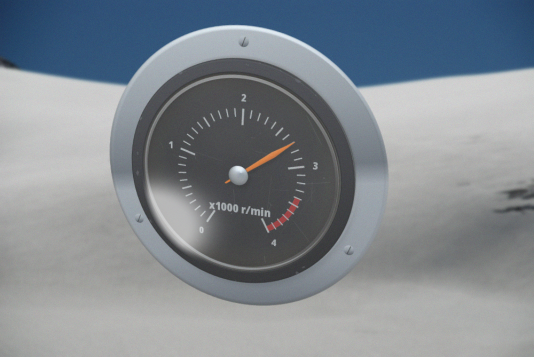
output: 2700 (rpm)
